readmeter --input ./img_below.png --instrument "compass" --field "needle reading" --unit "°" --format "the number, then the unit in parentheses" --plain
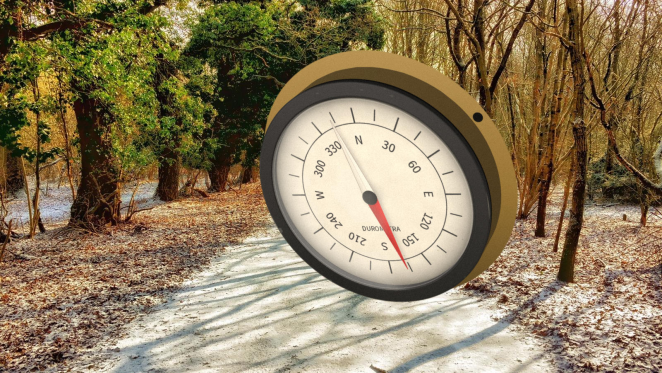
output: 165 (°)
